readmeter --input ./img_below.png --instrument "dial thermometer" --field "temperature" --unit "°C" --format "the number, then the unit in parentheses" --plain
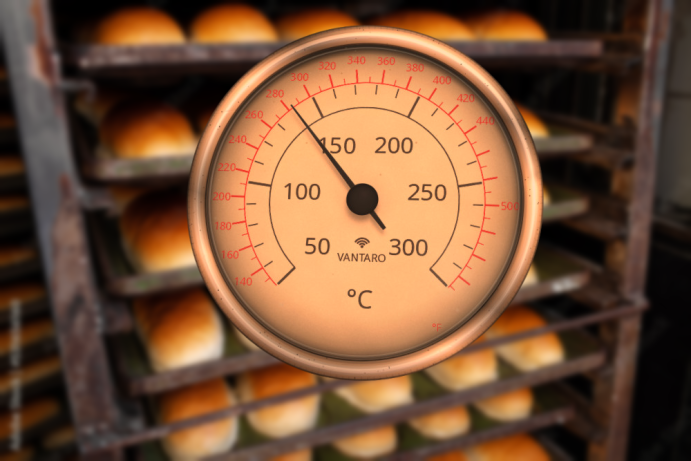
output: 140 (°C)
